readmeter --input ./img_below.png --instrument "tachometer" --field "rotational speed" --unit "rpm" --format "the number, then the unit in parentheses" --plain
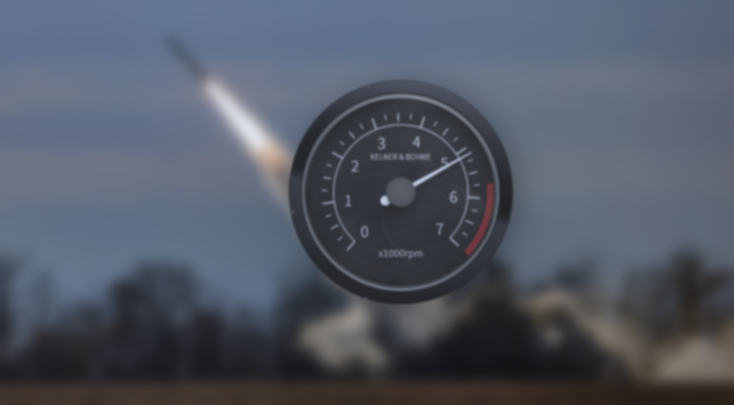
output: 5125 (rpm)
